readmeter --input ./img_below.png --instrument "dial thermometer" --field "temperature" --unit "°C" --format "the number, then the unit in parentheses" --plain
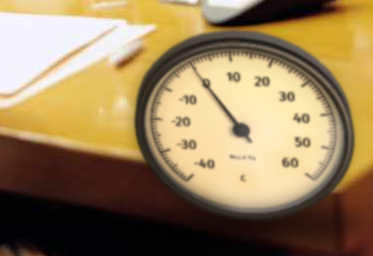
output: 0 (°C)
